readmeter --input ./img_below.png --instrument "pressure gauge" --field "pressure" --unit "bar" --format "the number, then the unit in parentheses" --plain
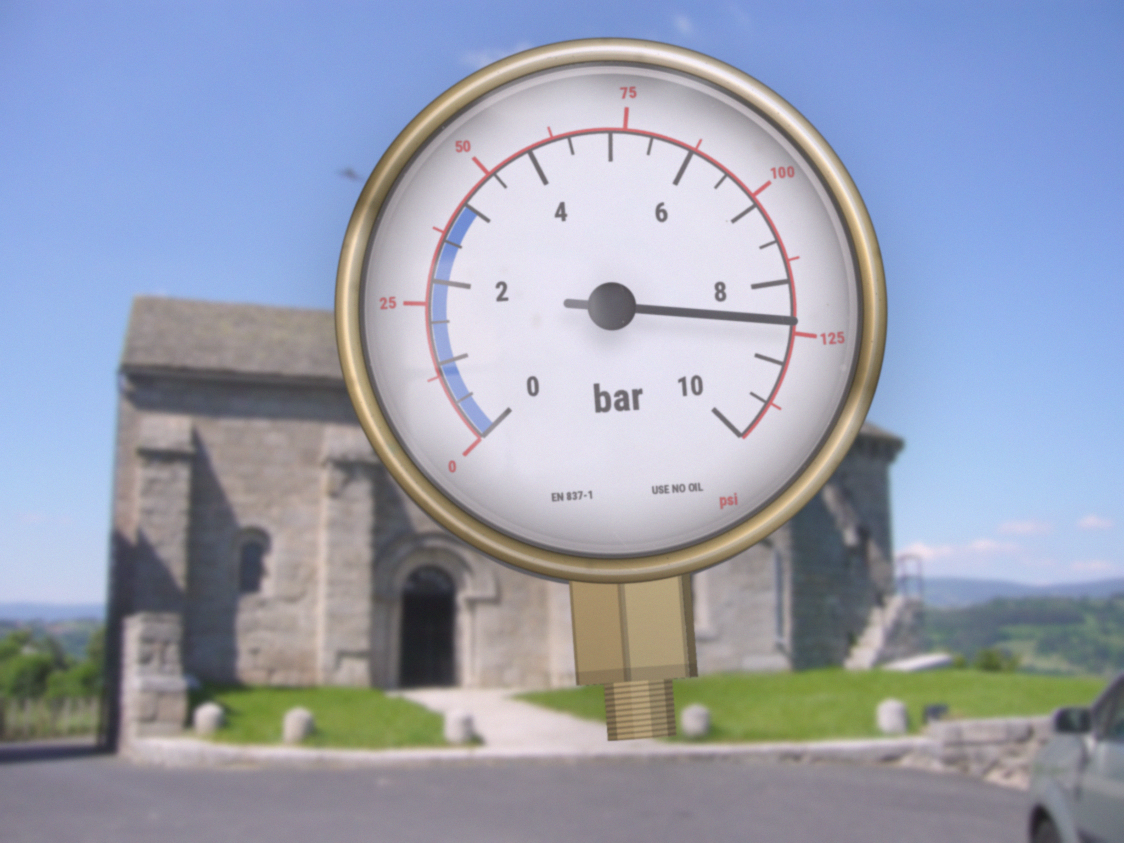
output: 8.5 (bar)
